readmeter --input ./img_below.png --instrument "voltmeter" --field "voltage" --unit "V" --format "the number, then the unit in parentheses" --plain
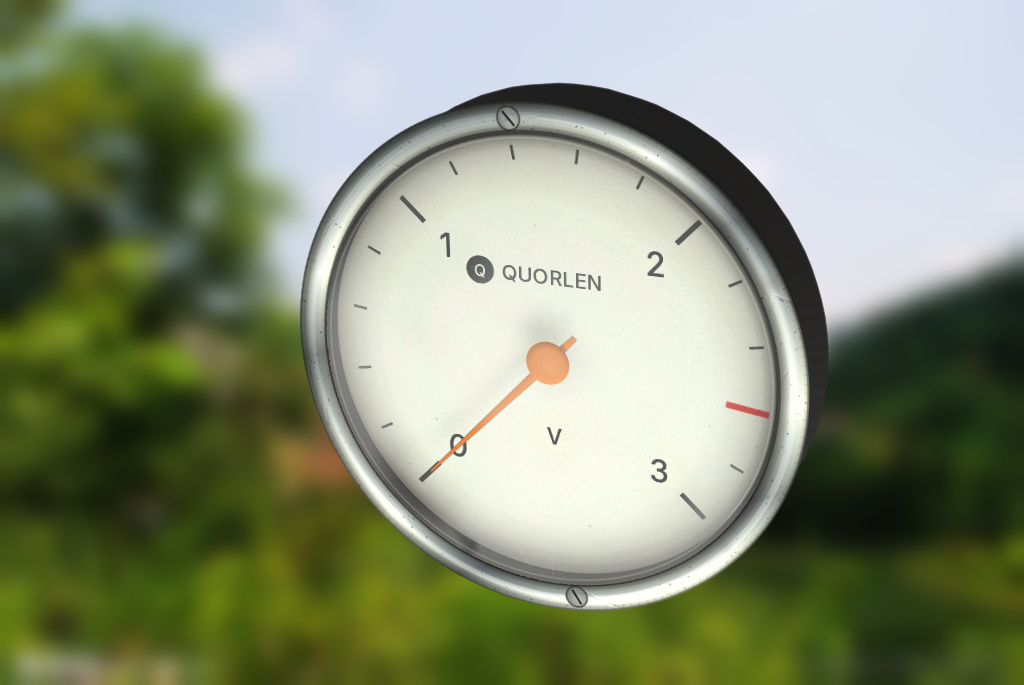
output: 0 (V)
